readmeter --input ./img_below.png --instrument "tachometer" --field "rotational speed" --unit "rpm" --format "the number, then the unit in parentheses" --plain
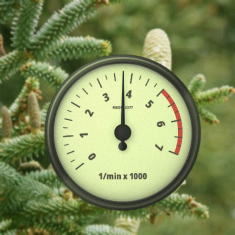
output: 3750 (rpm)
